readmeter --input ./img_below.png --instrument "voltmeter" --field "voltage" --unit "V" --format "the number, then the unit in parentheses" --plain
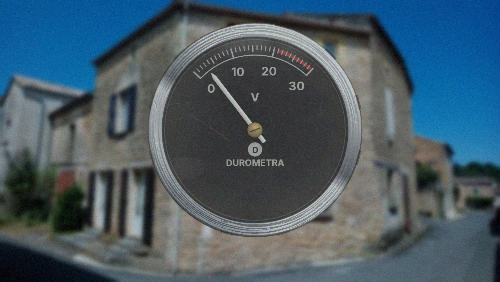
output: 3 (V)
